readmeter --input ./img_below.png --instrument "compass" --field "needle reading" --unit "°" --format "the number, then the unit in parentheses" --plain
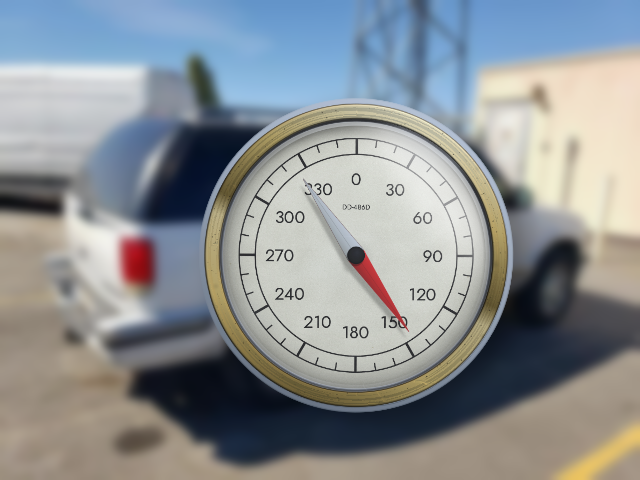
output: 145 (°)
